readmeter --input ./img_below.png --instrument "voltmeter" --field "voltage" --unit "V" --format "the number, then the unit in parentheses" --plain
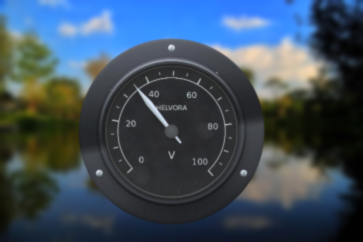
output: 35 (V)
